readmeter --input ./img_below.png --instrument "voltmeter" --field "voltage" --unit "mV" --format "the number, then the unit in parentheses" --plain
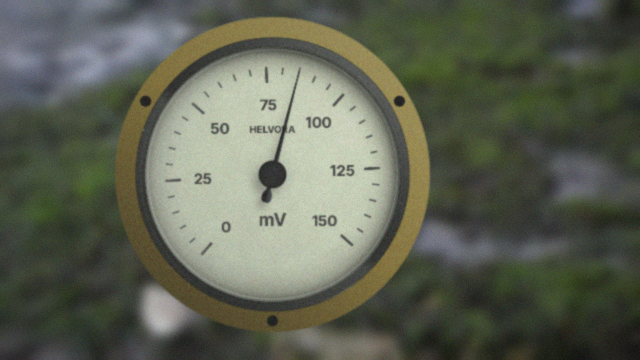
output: 85 (mV)
